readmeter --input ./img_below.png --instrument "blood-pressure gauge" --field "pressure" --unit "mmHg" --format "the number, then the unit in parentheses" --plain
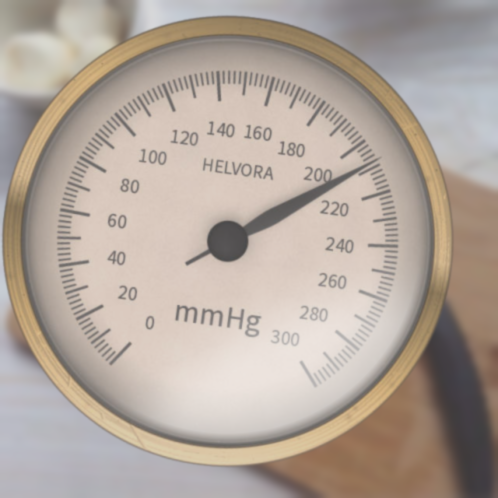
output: 208 (mmHg)
